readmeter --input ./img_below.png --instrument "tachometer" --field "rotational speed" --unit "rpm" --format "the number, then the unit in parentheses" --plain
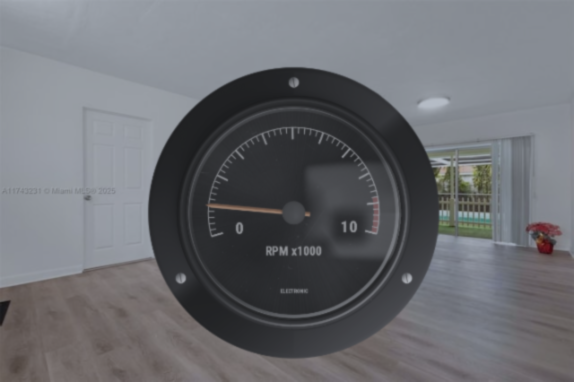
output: 1000 (rpm)
